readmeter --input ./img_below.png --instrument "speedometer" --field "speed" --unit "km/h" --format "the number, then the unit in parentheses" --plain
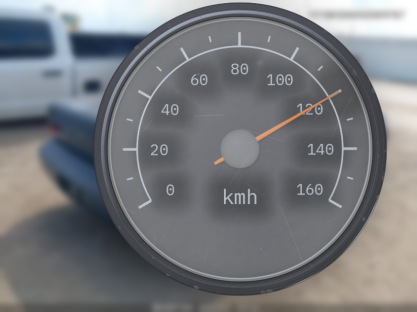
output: 120 (km/h)
